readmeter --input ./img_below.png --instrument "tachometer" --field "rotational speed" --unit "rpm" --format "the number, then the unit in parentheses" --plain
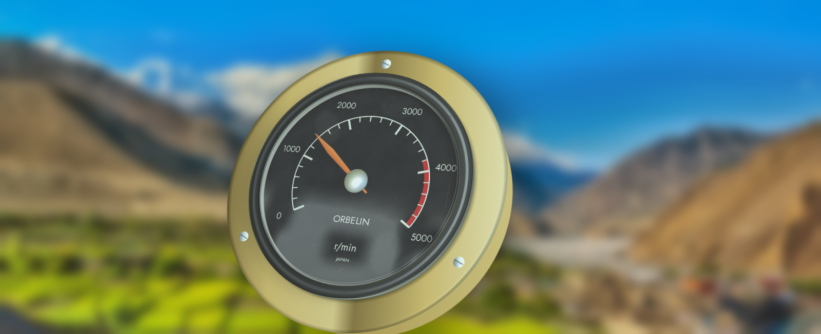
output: 1400 (rpm)
